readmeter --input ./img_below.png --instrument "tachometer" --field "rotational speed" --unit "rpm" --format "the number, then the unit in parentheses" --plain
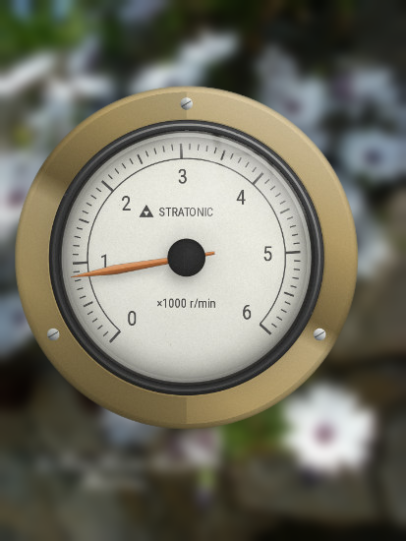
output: 850 (rpm)
